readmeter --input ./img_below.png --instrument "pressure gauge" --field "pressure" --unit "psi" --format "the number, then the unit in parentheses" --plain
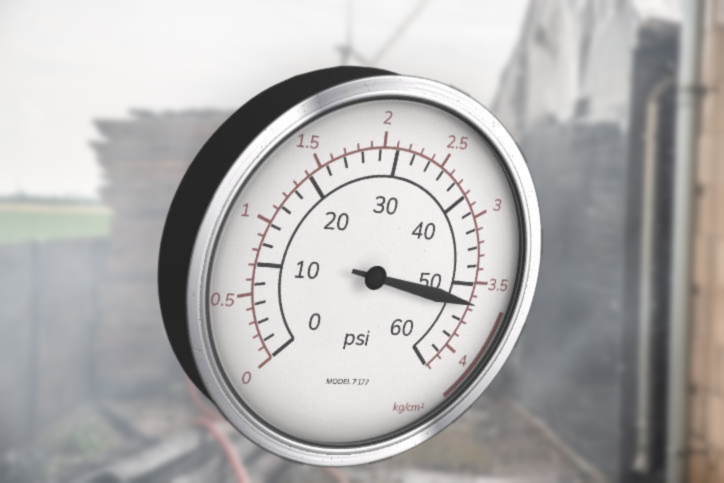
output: 52 (psi)
